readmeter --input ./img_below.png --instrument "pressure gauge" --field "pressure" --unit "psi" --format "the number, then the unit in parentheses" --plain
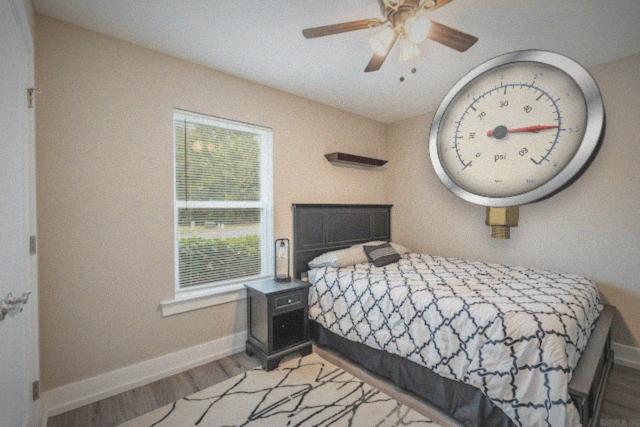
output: 50 (psi)
